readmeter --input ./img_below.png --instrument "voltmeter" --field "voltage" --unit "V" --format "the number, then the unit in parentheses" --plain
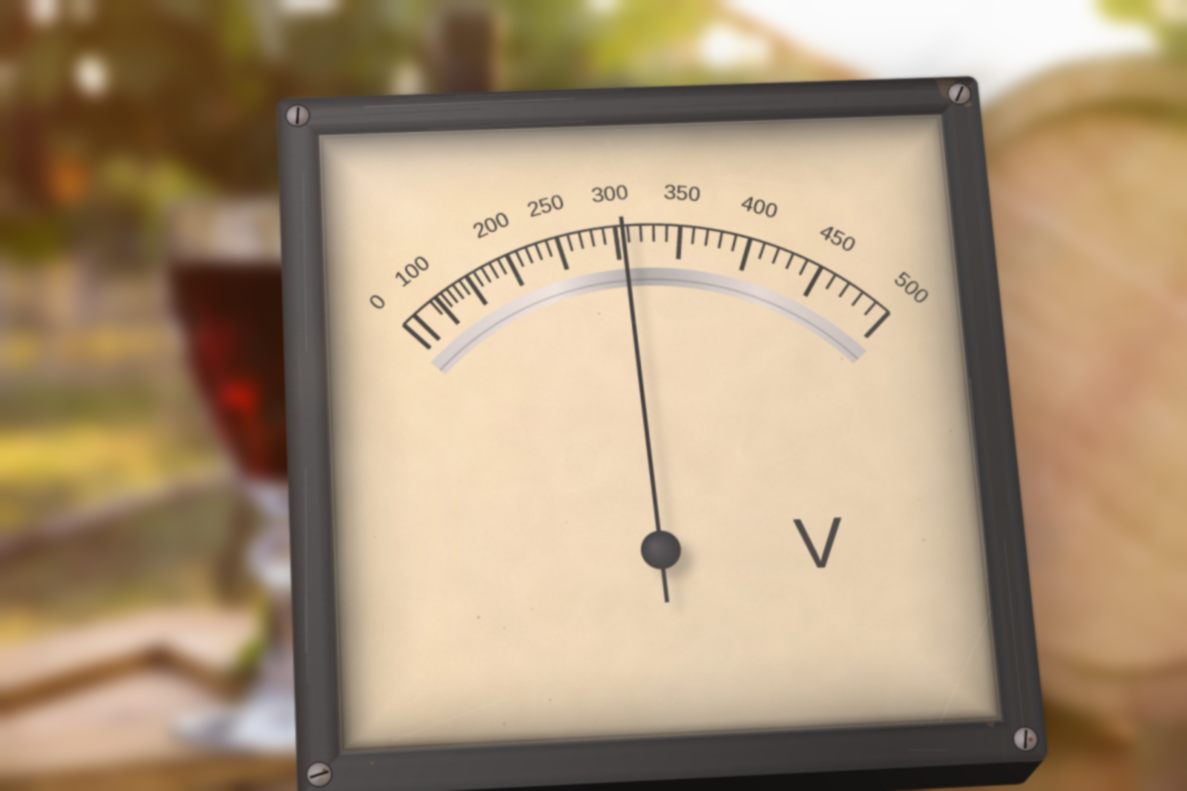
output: 305 (V)
